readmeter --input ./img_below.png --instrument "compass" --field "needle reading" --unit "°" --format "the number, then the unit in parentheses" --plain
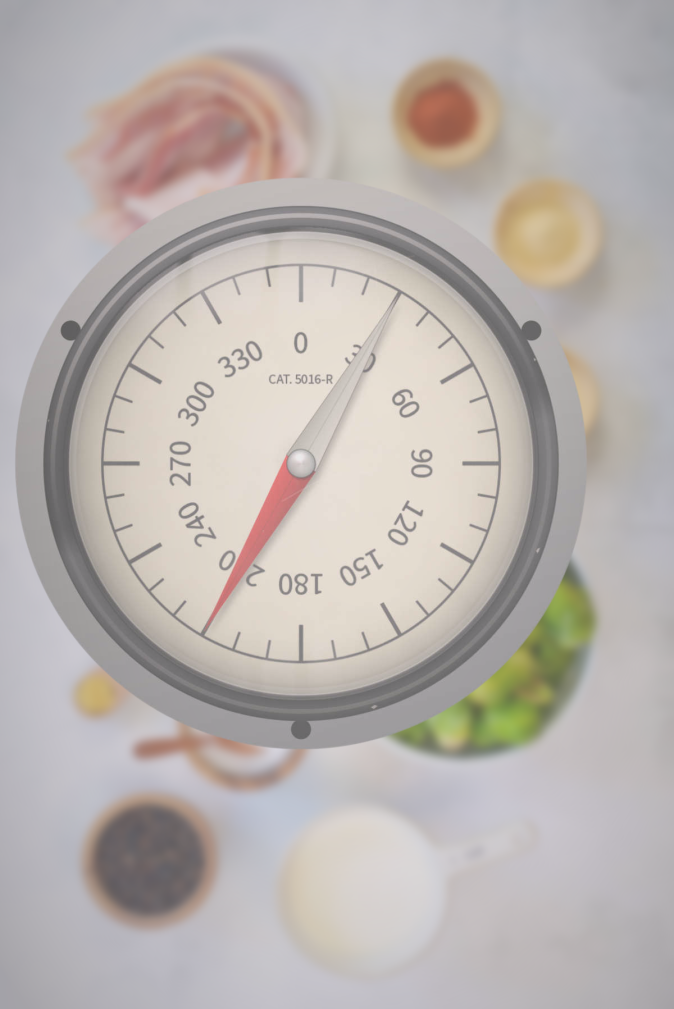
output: 210 (°)
